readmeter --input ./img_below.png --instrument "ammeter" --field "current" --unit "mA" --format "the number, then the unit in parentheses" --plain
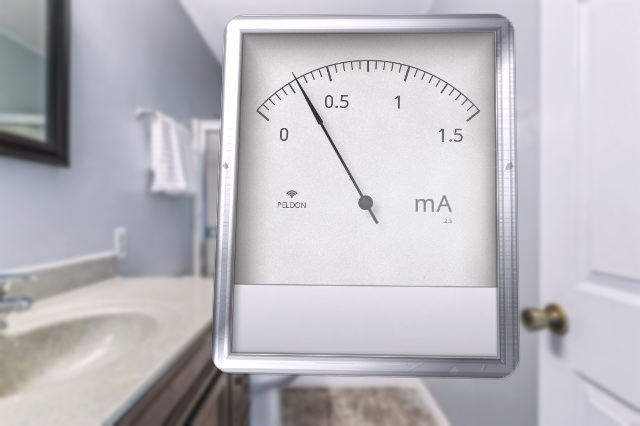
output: 0.3 (mA)
